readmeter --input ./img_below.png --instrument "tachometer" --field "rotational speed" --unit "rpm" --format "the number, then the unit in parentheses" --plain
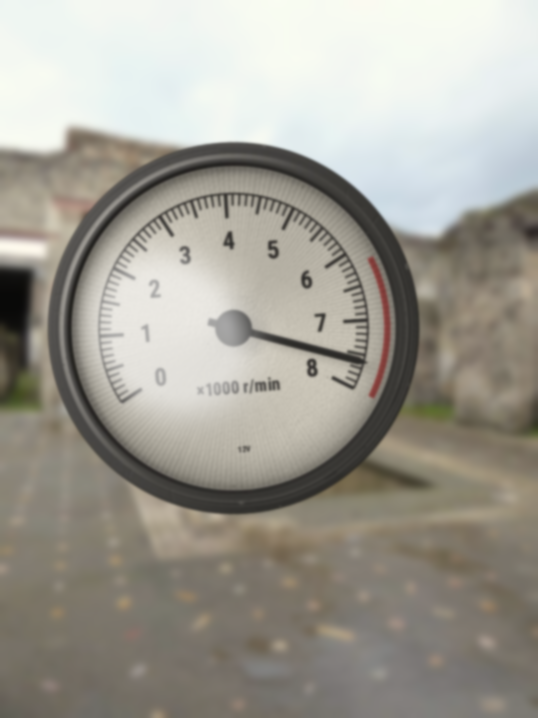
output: 7600 (rpm)
